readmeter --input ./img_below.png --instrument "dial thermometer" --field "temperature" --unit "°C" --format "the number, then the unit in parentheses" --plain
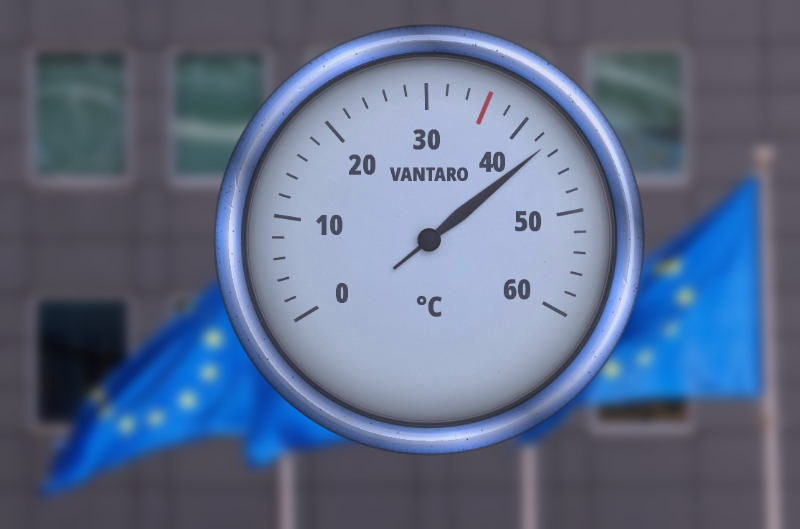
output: 43 (°C)
